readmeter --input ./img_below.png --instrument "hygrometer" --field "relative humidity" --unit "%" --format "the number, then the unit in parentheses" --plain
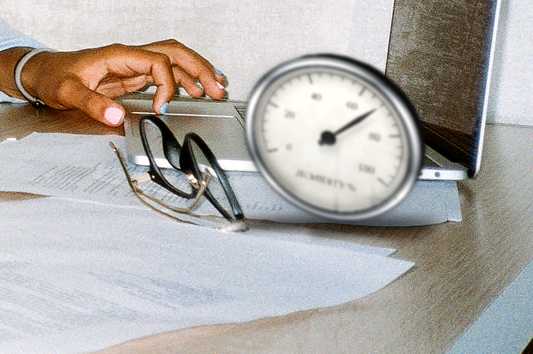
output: 68 (%)
